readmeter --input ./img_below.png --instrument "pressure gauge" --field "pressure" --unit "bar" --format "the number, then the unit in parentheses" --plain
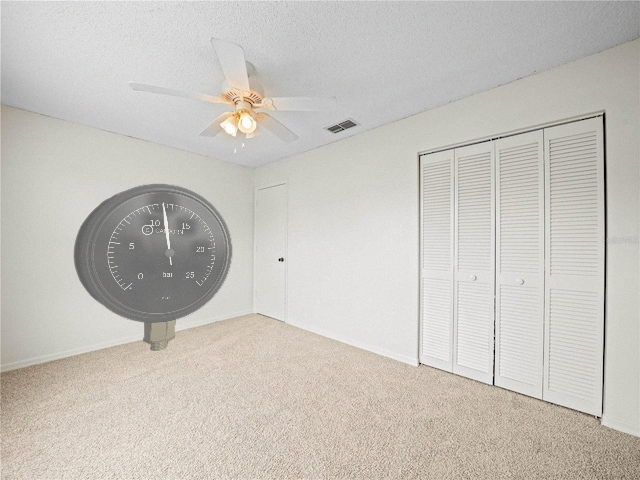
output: 11.5 (bar)
